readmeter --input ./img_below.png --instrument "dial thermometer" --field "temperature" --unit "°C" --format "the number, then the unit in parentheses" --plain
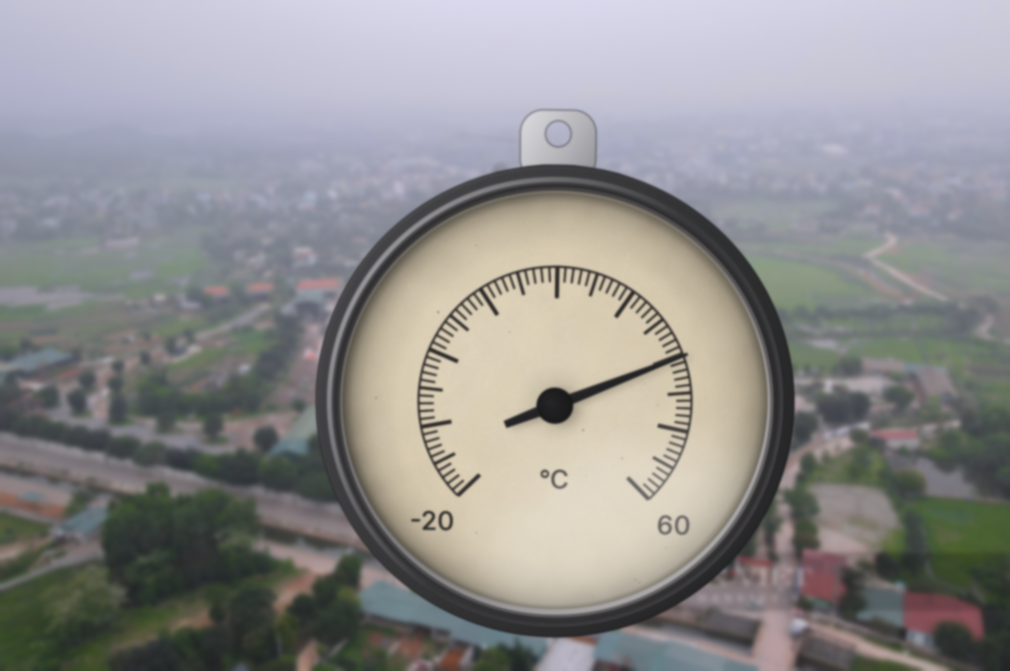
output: 40 (°C)
